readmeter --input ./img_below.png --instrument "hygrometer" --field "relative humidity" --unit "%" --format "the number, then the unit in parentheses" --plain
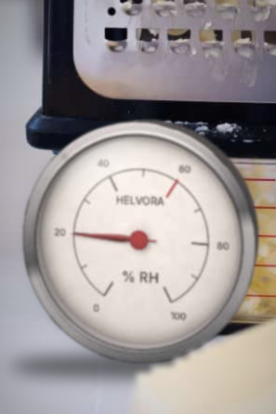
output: 20 (%)
